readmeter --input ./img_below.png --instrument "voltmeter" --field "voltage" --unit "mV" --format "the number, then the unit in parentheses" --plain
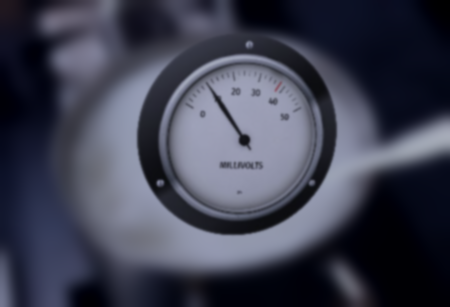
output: 10 (mV)
